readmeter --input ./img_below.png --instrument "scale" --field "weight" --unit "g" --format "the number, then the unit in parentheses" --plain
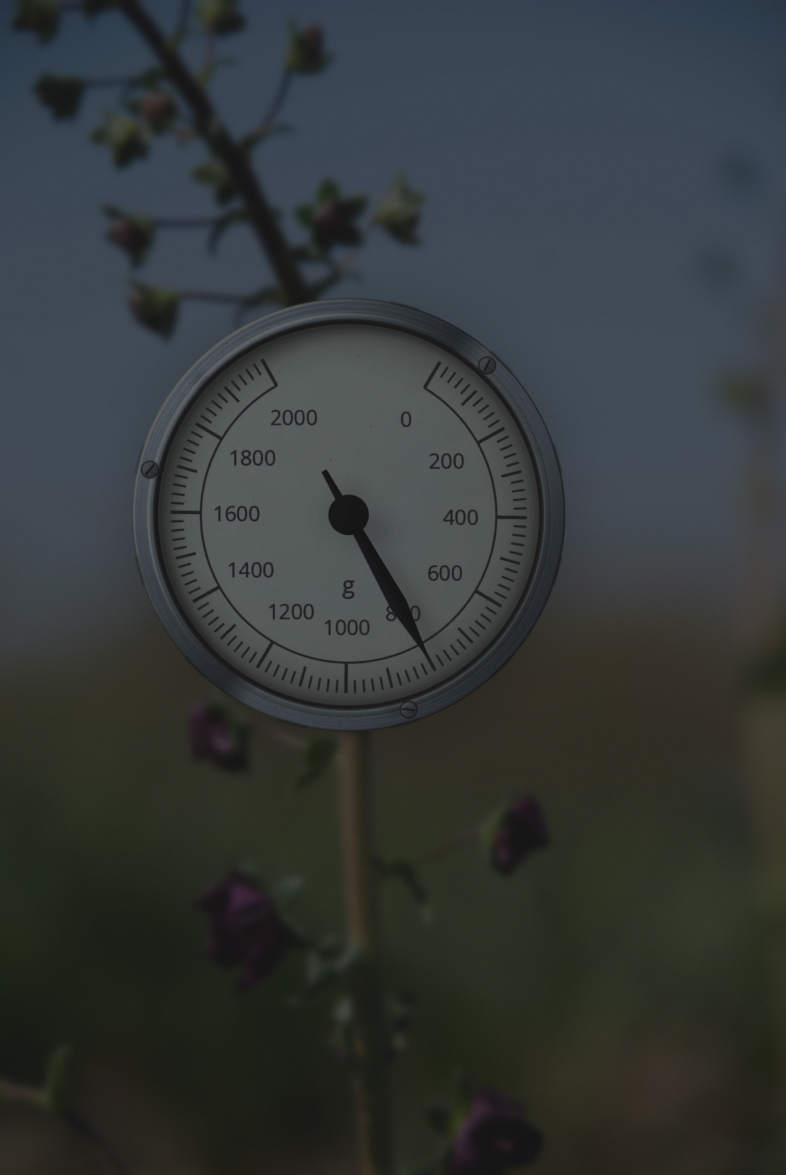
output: 800 (g)
